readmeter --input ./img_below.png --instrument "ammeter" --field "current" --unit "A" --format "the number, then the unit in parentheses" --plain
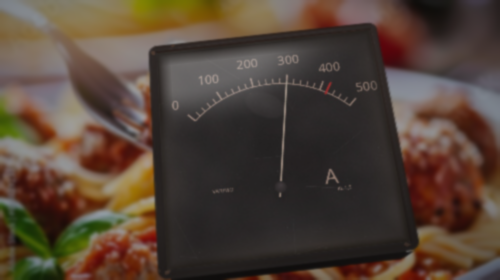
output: 300 (A)
